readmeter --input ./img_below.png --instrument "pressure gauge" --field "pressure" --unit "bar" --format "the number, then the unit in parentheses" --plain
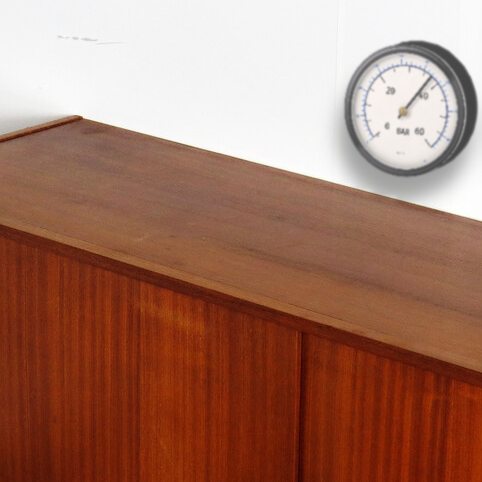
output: 37.5 (bar)
